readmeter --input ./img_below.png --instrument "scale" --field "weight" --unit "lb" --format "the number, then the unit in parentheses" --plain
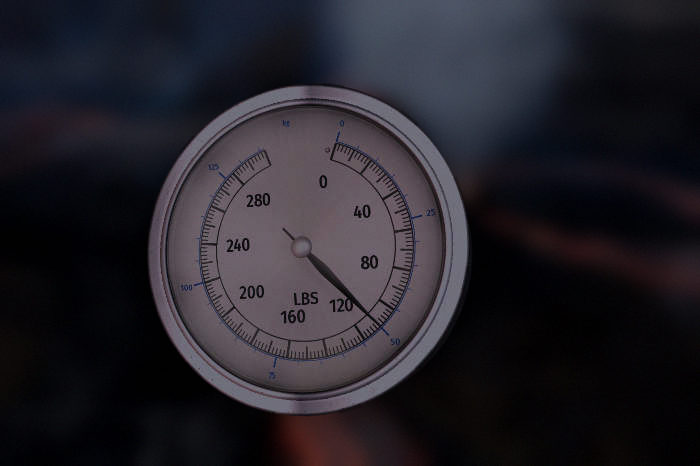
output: 110 (lb)
